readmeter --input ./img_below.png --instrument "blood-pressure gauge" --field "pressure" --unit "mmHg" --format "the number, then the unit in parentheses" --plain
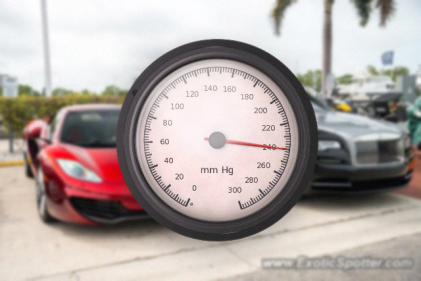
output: 240 (mmHg)
